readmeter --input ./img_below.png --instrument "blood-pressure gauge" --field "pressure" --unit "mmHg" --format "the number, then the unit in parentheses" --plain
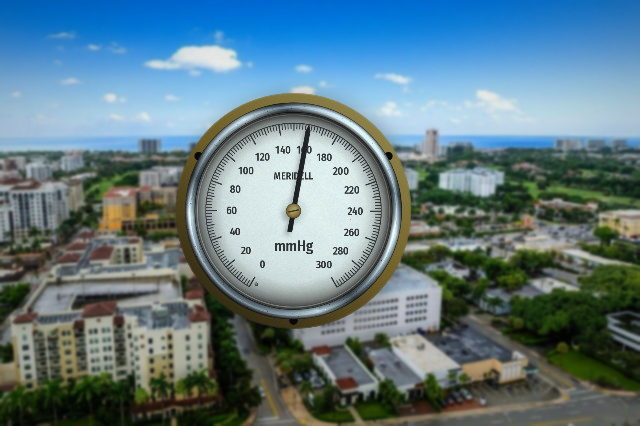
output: 160 (mmHg)
